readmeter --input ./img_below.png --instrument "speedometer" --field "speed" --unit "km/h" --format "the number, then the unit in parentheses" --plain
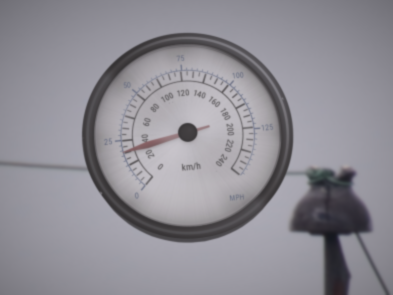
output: 30 (km/h)
